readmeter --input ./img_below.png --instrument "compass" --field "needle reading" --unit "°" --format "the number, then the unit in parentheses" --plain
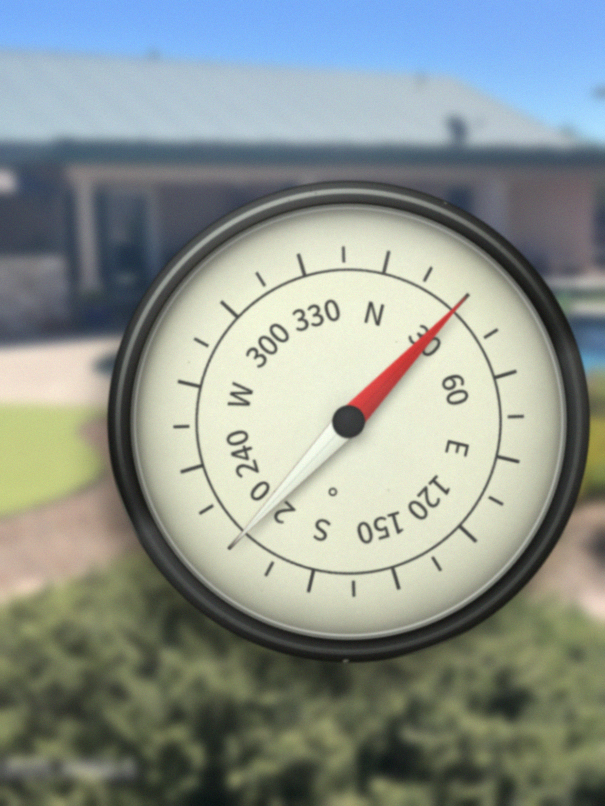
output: 30 (°)
